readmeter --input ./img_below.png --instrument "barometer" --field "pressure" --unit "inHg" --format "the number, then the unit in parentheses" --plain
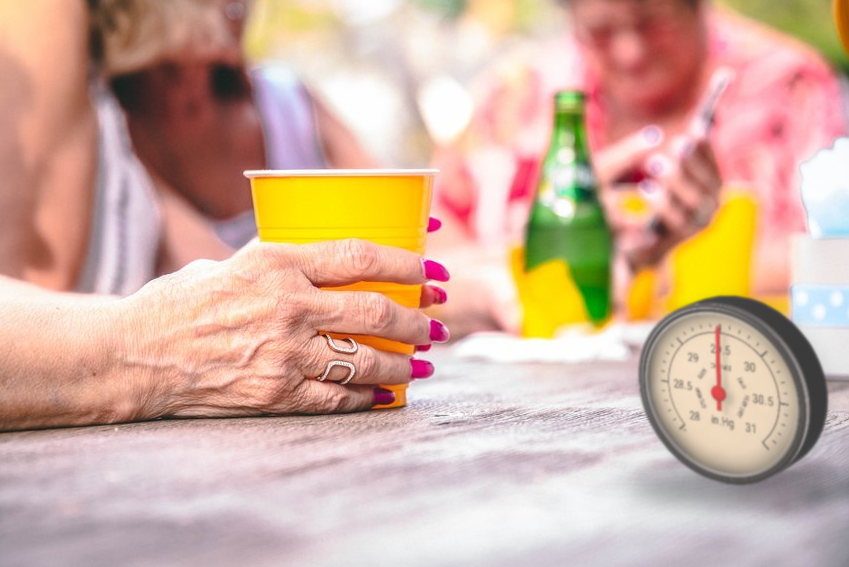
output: 29.5 (inHg)
